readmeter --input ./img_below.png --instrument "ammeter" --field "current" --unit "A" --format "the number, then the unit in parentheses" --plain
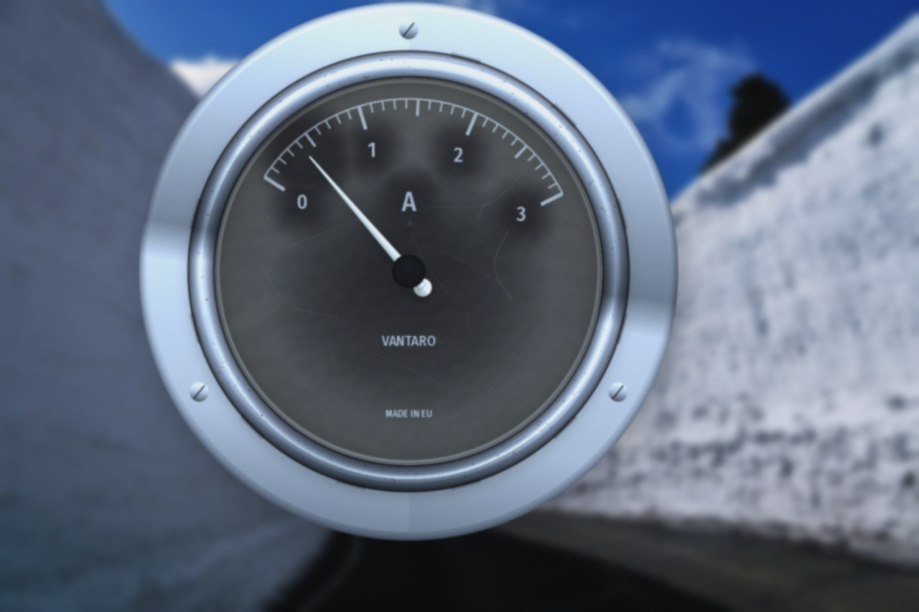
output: 0.4 (A)
